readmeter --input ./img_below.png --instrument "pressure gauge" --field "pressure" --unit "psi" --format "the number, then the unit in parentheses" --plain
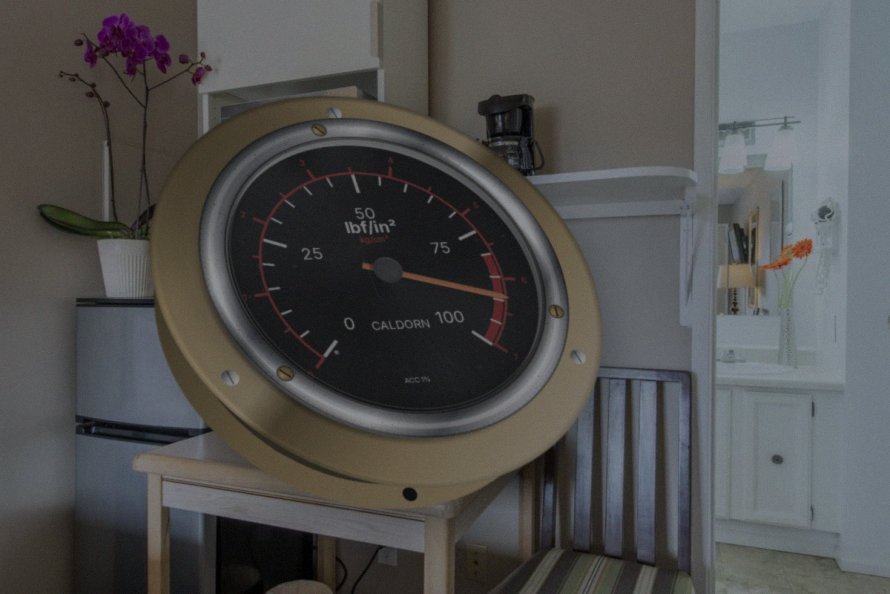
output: 90 (psi)
